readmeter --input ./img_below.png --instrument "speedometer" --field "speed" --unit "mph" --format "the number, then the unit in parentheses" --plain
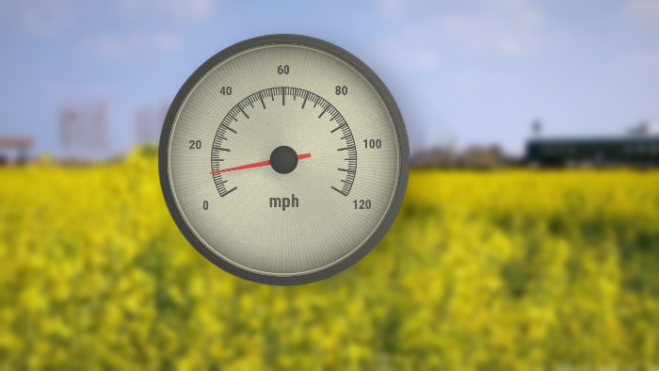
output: 10 (mph)
